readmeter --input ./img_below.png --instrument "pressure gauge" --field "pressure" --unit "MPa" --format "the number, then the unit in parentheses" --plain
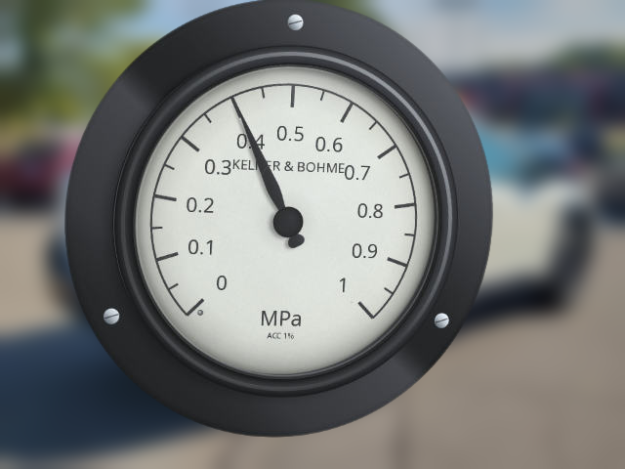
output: 0.4 (MPa)
